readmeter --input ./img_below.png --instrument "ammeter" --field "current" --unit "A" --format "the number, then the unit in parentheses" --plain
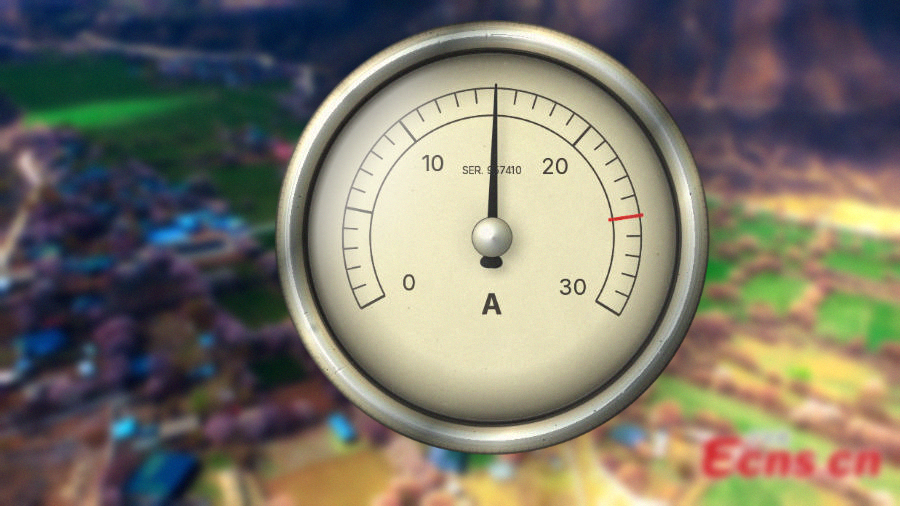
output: 15 (A)
